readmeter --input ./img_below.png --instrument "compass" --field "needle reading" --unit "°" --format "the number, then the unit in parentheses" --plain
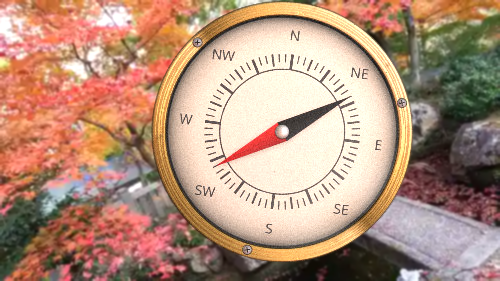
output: 235 (°)
